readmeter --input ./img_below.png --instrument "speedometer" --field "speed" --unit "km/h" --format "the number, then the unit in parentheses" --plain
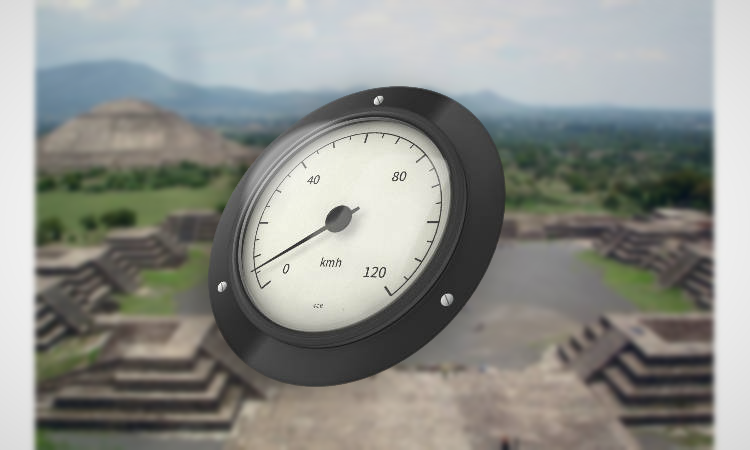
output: 5 (km/h)
